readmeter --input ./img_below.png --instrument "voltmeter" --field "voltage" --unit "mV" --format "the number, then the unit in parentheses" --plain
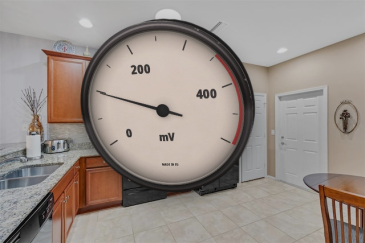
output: 100 (mV)
